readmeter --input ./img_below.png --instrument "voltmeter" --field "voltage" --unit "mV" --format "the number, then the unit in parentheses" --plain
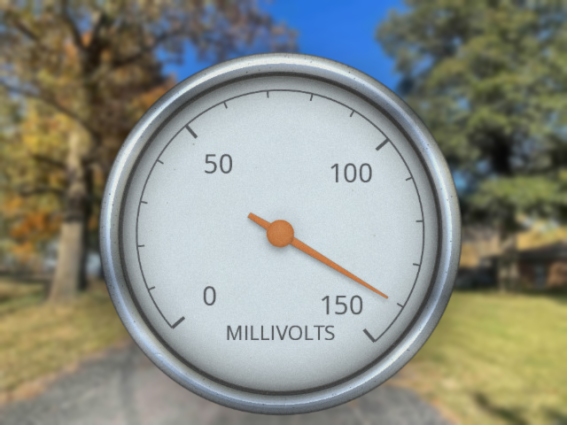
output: 140 (mV)
